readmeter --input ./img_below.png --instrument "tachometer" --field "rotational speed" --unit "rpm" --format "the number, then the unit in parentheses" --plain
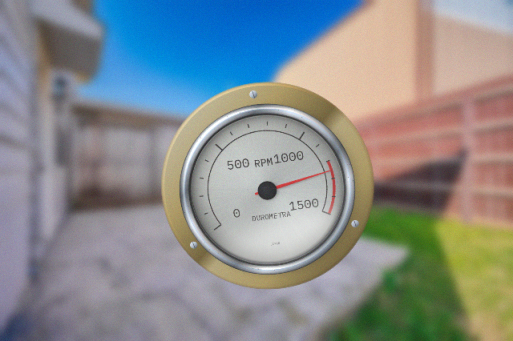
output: 1250 (rpm)
